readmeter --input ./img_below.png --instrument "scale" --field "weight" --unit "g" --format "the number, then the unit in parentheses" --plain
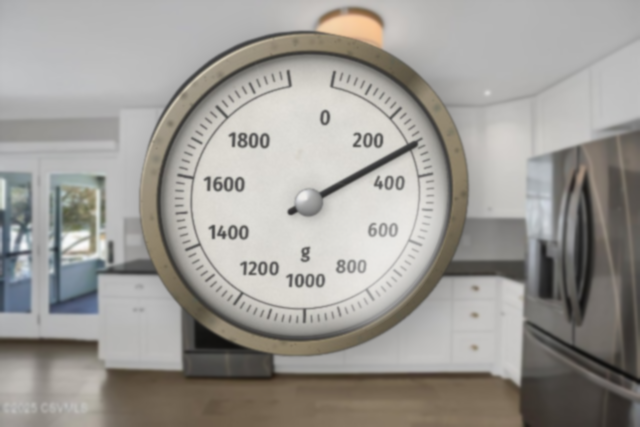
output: 300 (g)
